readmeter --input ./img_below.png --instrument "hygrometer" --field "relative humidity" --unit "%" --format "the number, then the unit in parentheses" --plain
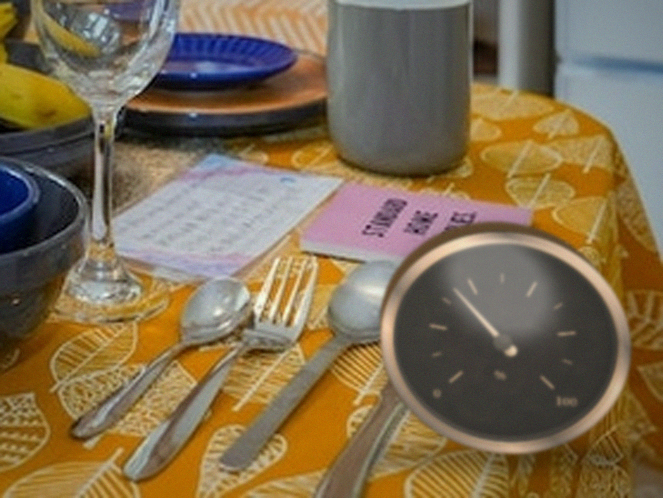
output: 35 (%)
